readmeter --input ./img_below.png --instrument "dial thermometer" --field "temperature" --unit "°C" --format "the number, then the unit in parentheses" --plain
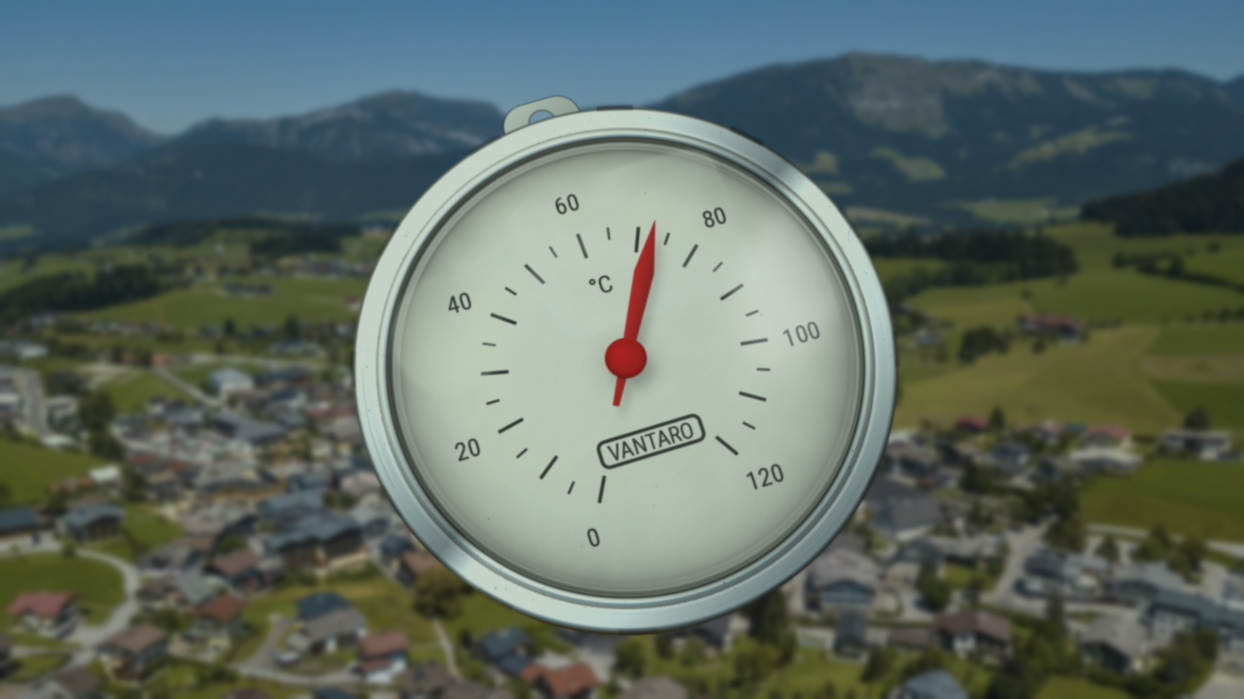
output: 72.5 (°C)
